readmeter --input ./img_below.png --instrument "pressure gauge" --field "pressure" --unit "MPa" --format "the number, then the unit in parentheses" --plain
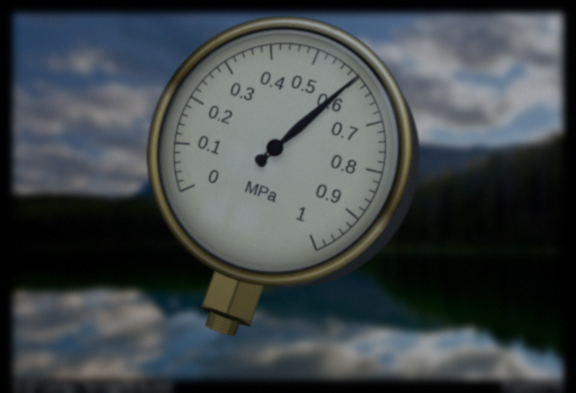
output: 0.6 (MPa)
